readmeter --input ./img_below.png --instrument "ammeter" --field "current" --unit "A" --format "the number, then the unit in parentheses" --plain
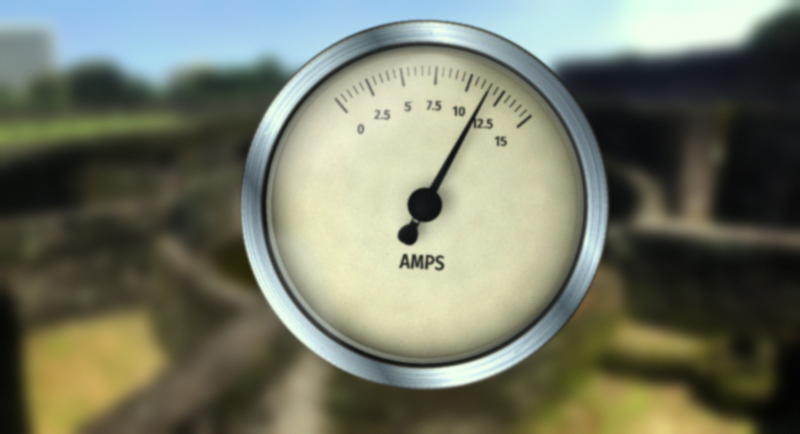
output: 11.5 (A)
